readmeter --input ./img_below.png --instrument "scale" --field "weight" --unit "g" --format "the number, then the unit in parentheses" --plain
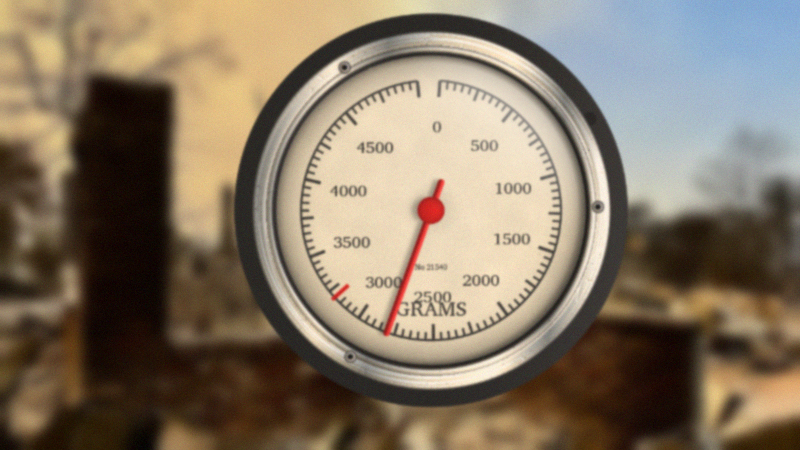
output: 2800 (g)
